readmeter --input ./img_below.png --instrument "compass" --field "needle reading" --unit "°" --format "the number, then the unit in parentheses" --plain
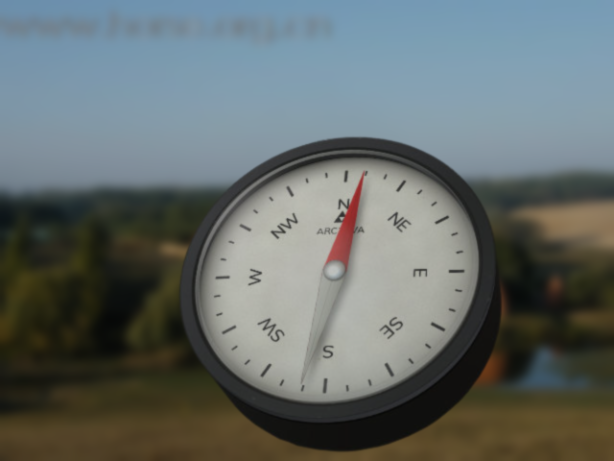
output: 10 (°)
